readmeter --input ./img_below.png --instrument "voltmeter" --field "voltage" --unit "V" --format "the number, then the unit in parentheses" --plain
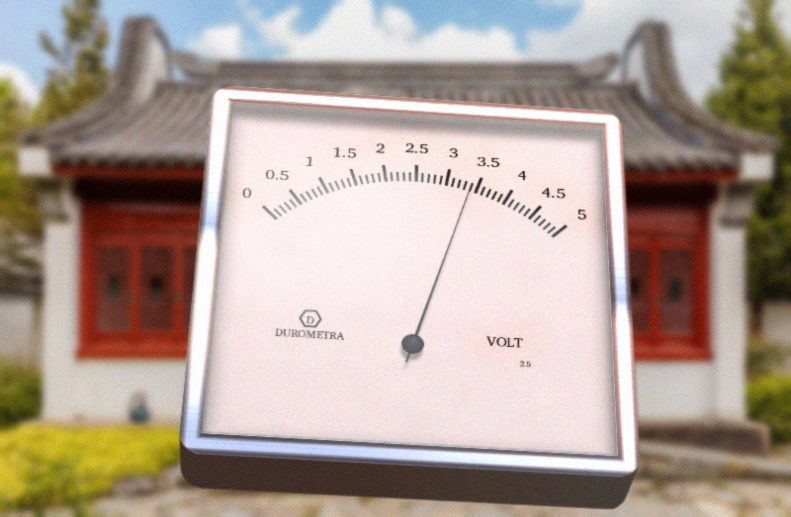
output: 3.4 (V)
